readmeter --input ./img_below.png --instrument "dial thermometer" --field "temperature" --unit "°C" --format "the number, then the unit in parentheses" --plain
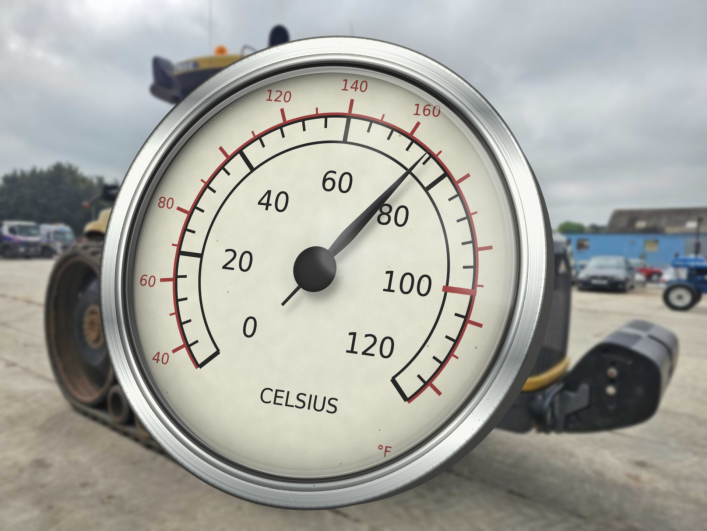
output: 76 (°C)
